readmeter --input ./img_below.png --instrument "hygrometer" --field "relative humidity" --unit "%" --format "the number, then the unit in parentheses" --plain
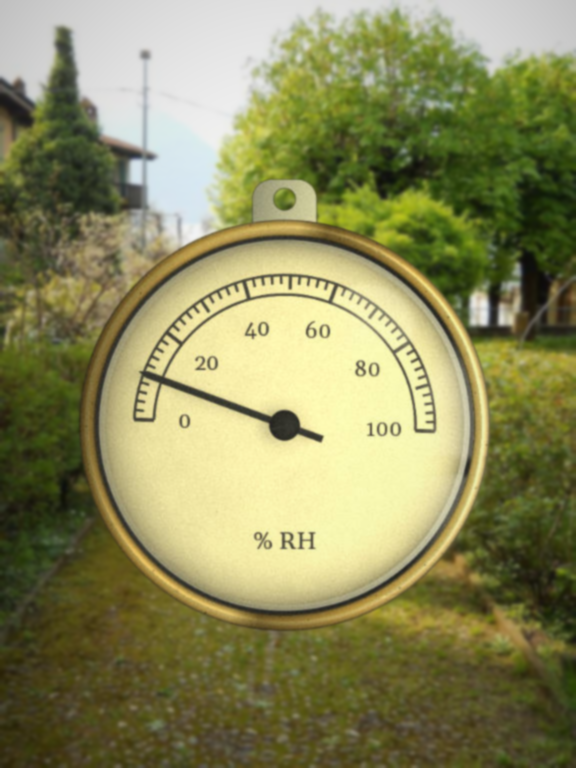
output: 10 (%)
